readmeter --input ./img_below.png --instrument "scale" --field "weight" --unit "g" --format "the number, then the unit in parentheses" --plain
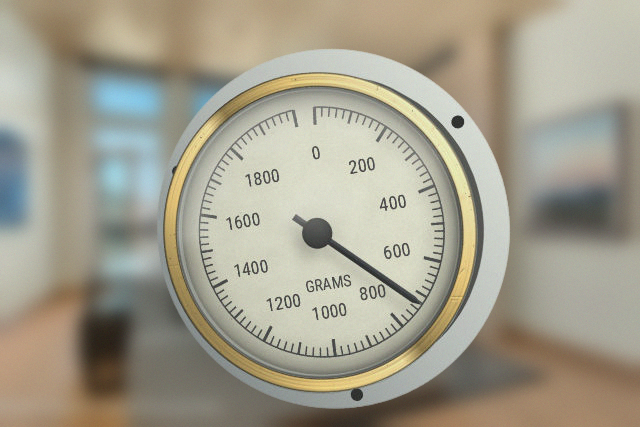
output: 720 (g)
